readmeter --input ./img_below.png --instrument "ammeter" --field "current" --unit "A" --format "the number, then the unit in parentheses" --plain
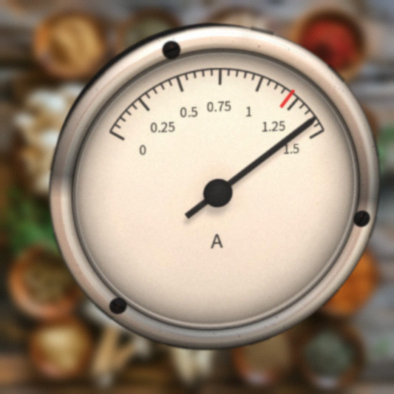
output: 1.4 (A)
